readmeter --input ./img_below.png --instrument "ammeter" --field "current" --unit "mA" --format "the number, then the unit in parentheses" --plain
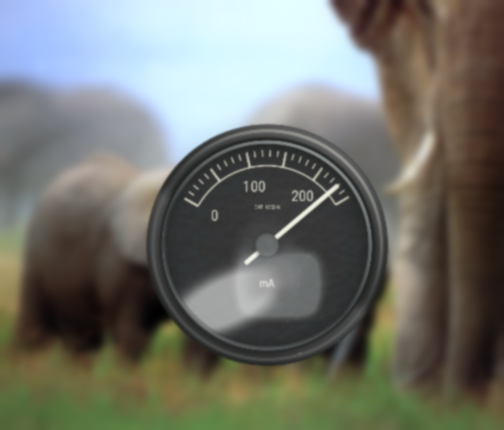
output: 230 (mA)
